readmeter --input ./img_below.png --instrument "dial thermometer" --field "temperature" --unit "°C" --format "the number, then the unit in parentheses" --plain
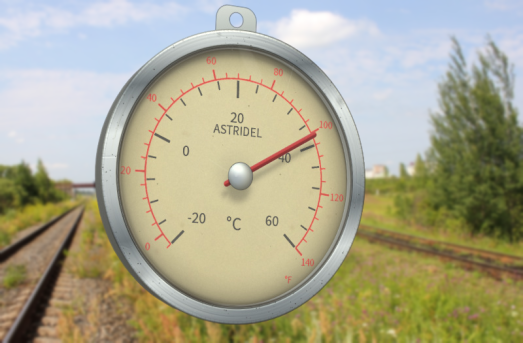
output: 38 (°C)
